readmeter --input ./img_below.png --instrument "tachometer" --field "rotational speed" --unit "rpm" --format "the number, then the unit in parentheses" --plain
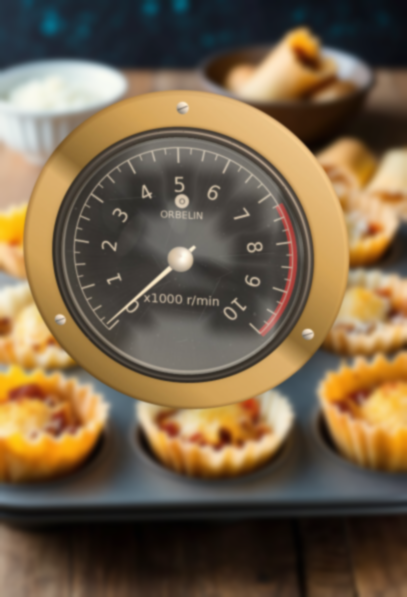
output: 125 (rpm)
